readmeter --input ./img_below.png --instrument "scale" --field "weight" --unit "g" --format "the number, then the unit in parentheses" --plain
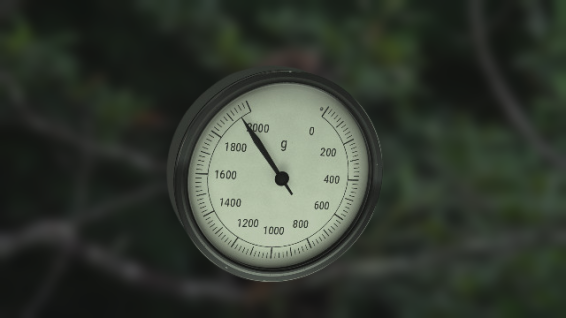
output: 1940 (g)
